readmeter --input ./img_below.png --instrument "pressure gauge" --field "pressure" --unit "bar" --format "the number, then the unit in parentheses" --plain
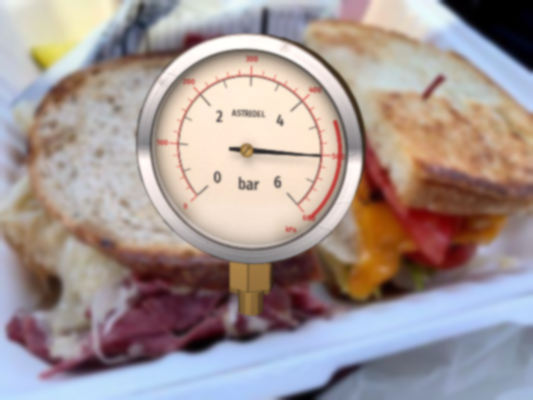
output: 5 (bar)
